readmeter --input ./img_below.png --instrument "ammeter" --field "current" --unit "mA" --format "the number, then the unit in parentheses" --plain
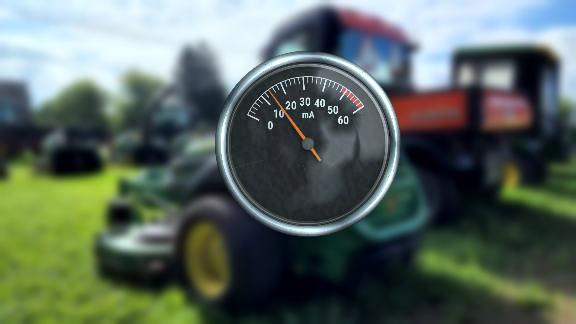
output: 14 (mA)
